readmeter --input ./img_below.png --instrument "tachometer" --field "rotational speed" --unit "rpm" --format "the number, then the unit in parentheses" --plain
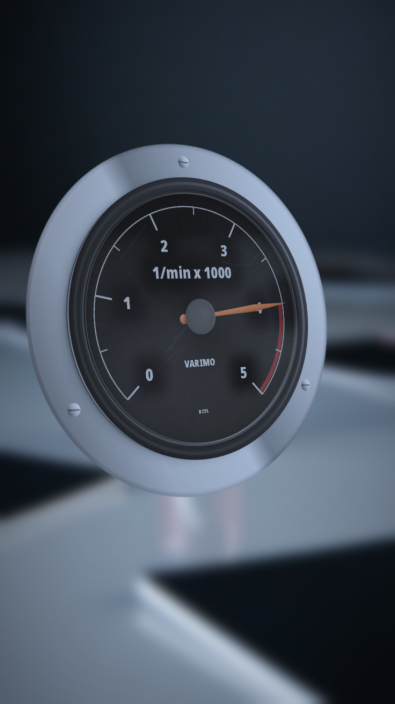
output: 4000 (rpm)
